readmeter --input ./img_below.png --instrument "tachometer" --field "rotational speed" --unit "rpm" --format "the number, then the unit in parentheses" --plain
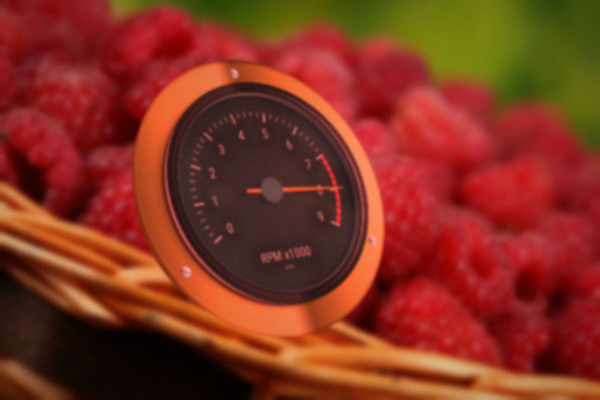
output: 8000 (rpm)
